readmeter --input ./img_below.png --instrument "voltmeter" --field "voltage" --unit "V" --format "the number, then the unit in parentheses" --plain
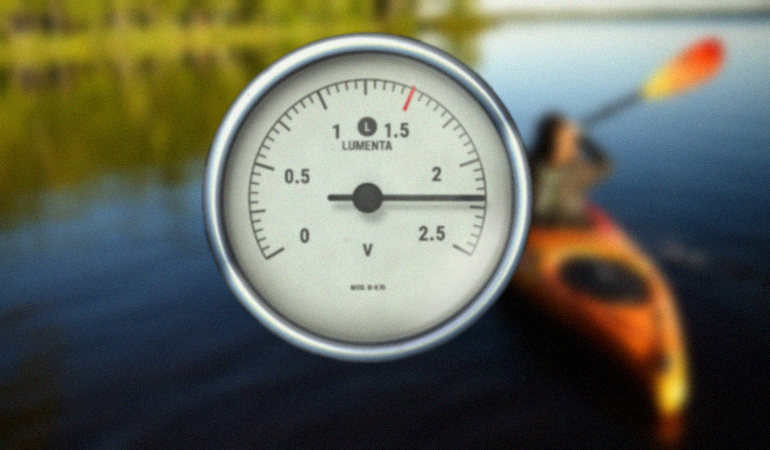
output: 2.2 (V)
